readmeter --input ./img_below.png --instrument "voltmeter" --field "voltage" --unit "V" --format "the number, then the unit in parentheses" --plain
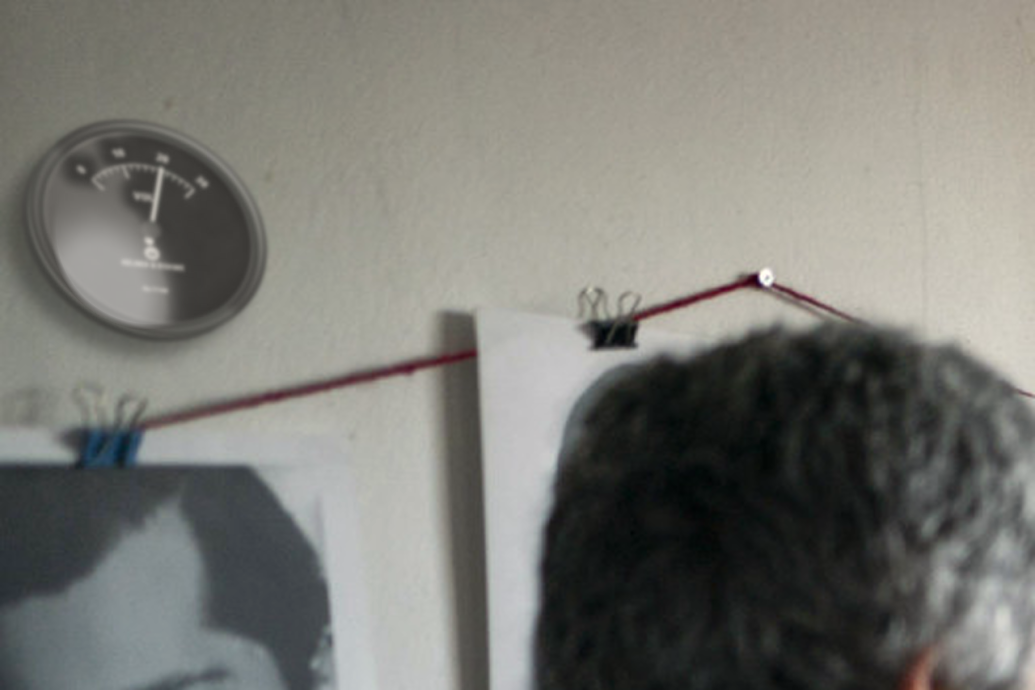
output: 20 (V)
